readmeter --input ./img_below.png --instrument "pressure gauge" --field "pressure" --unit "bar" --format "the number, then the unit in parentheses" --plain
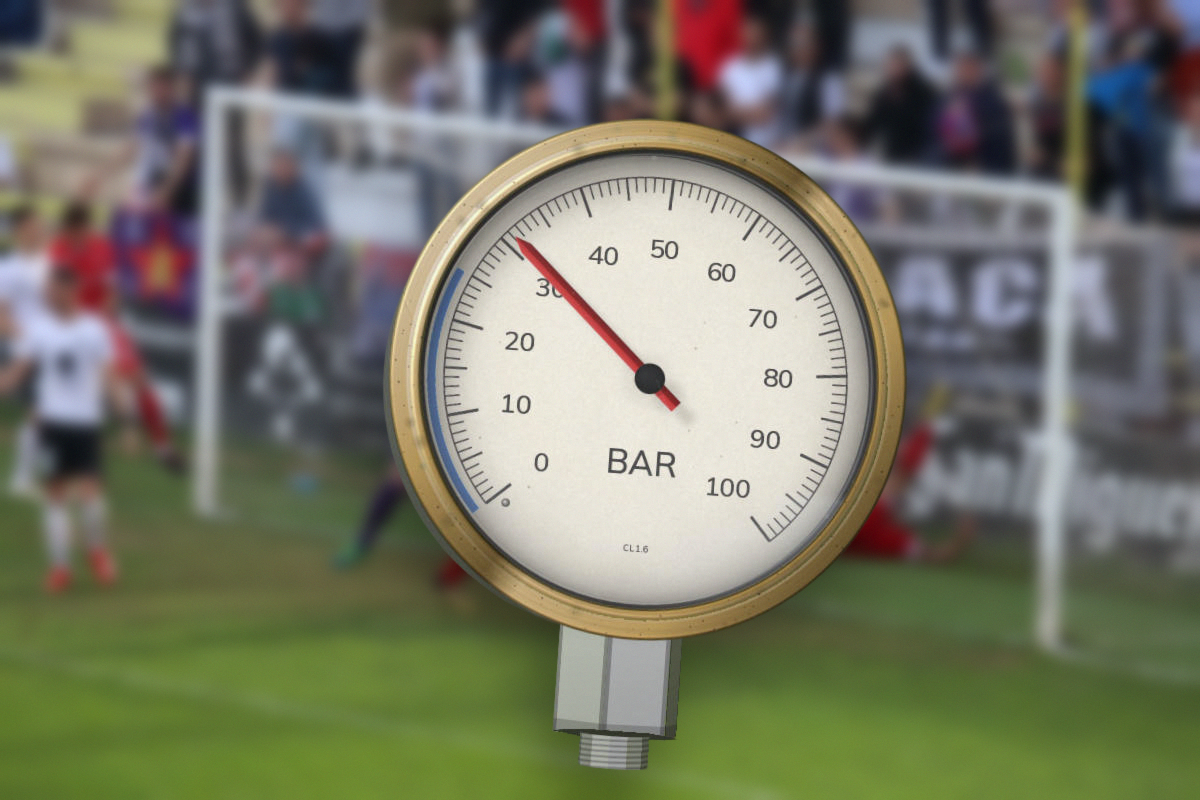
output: 31 (bar)
